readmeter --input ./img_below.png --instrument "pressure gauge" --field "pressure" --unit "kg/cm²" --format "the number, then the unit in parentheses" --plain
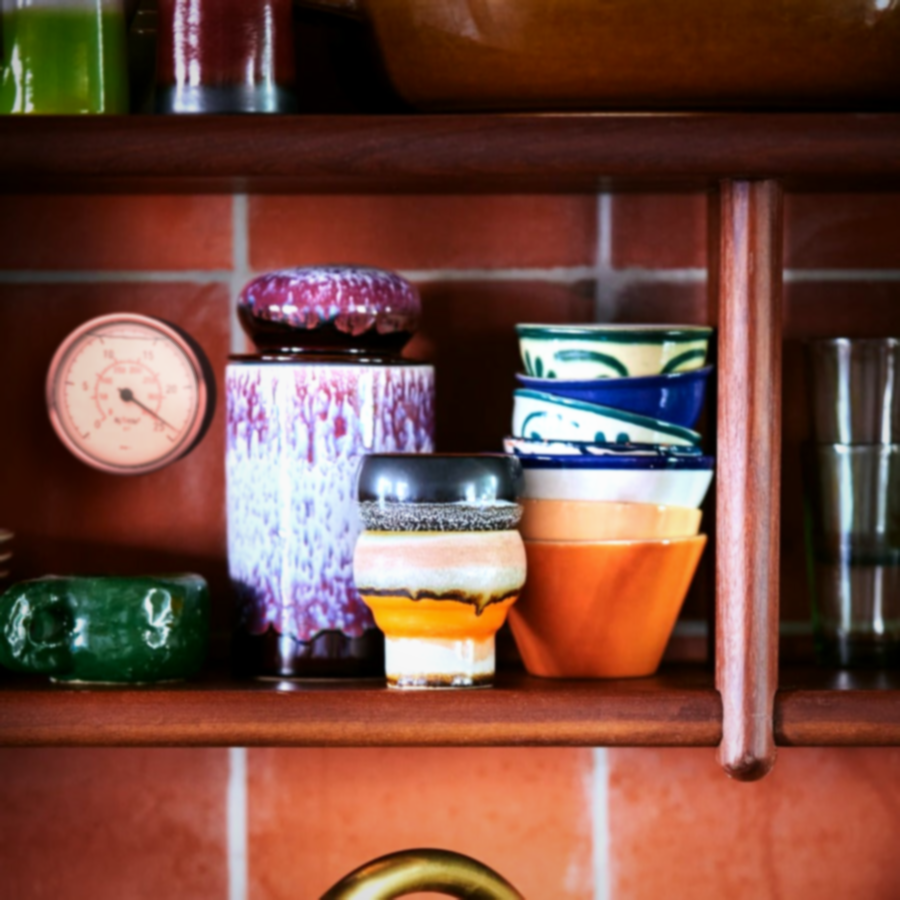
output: 24 (kg/cm²)
